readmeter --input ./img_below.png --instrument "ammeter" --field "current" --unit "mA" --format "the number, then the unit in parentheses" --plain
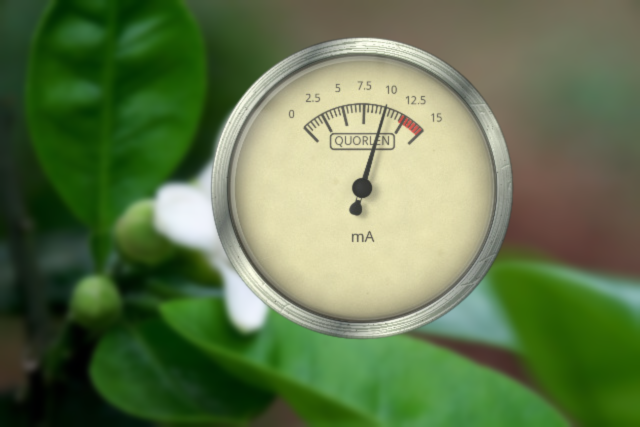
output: 10 (mA)
